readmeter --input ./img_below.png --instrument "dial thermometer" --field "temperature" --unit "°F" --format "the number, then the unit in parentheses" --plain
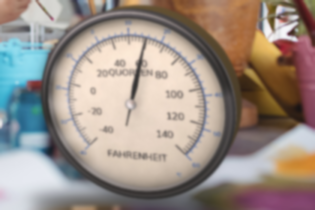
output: 60 (°F)
